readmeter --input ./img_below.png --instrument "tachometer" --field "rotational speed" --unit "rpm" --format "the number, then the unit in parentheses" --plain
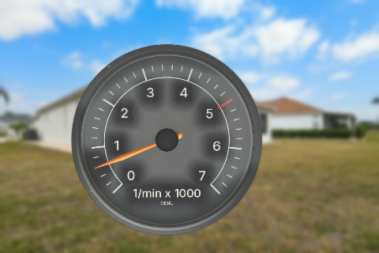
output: 600 (rpm)
